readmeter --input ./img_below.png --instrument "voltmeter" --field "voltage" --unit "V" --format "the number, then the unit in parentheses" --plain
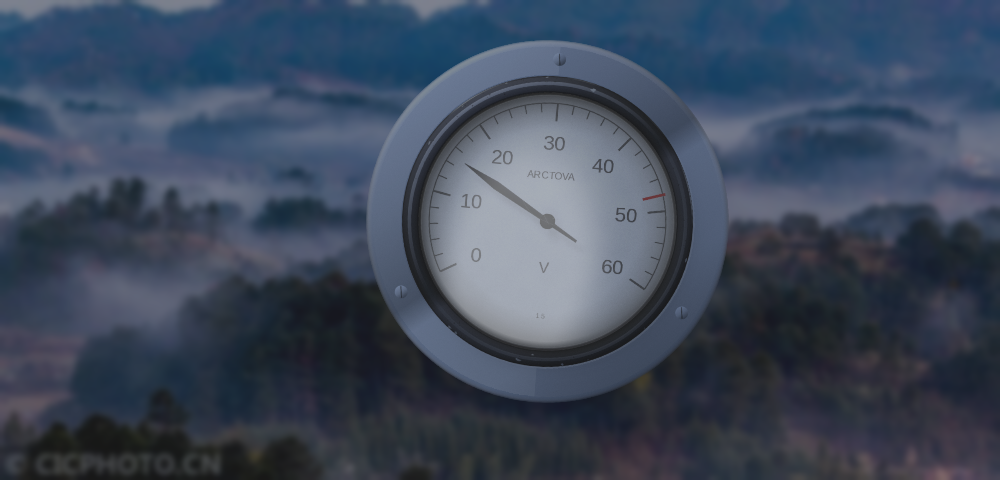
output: 15 (V)
